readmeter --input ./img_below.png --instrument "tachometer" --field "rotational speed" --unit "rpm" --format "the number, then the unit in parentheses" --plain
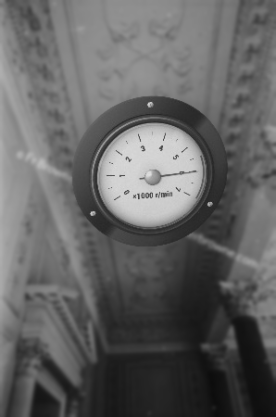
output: 6000 (rpm)
